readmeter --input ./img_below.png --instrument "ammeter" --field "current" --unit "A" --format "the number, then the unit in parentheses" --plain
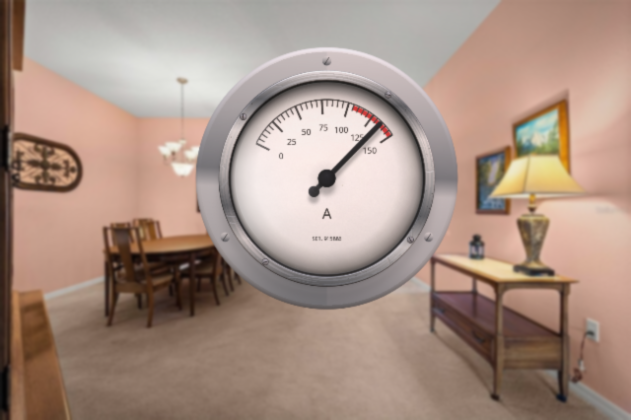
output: 135 (A)
